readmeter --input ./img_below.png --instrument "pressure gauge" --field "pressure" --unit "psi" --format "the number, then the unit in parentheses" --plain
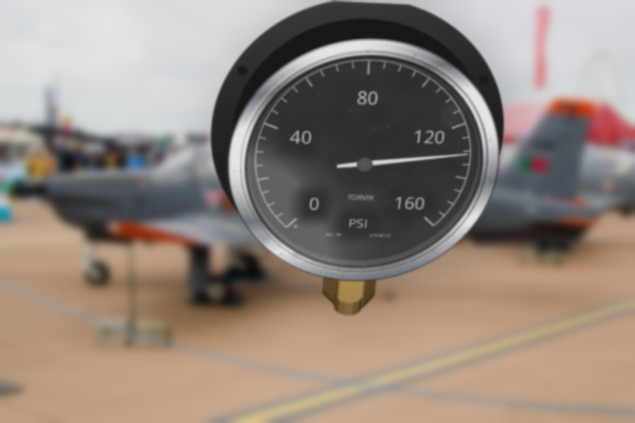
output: 130 (psi)
